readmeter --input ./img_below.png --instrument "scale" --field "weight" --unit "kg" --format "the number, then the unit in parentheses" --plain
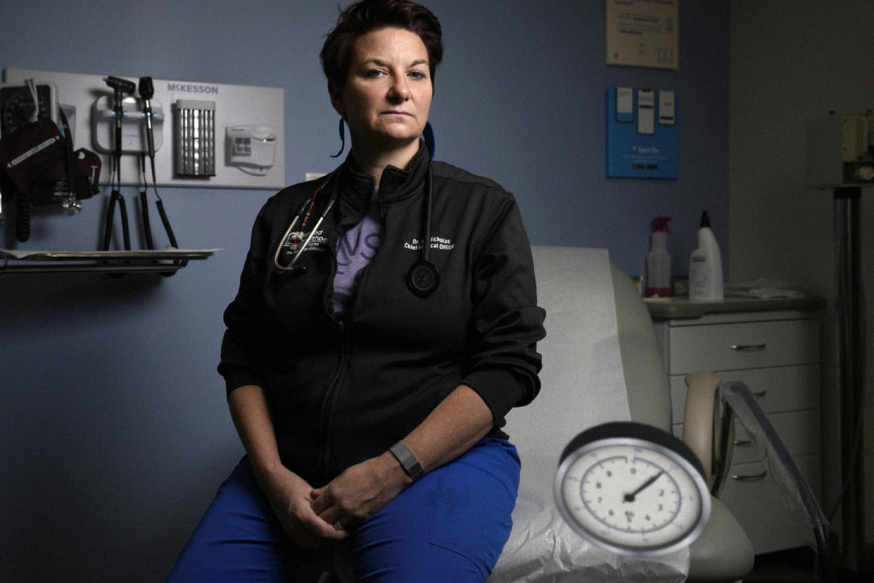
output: 1 (kg)
